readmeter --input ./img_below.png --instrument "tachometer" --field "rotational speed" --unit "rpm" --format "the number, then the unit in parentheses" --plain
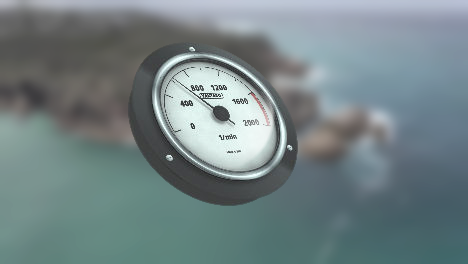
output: 600 (rpm)
